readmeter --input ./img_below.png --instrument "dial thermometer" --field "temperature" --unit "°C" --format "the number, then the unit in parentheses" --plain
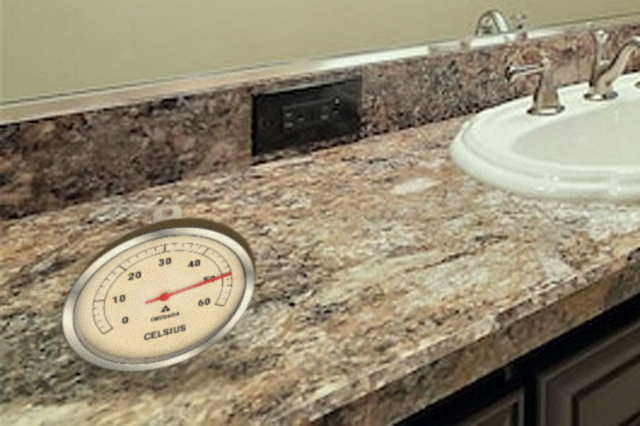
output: 50 (°C)
